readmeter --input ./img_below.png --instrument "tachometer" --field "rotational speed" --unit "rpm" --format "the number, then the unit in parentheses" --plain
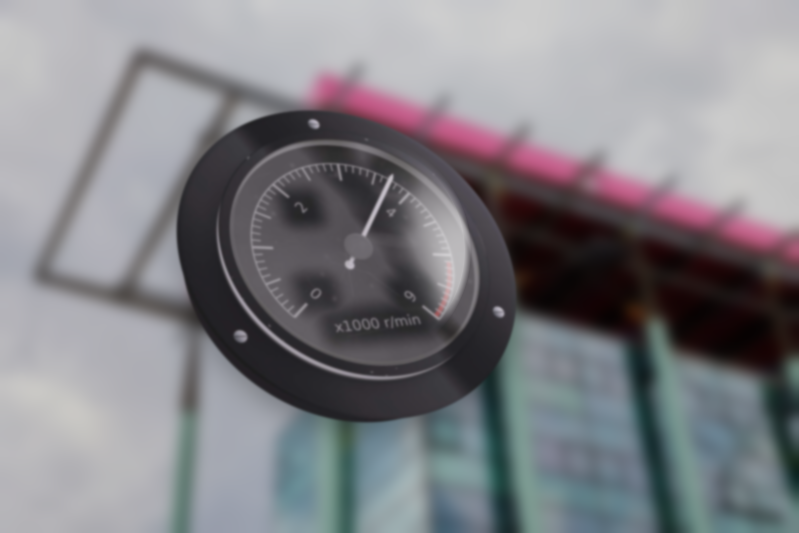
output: 3700 (rpm)
